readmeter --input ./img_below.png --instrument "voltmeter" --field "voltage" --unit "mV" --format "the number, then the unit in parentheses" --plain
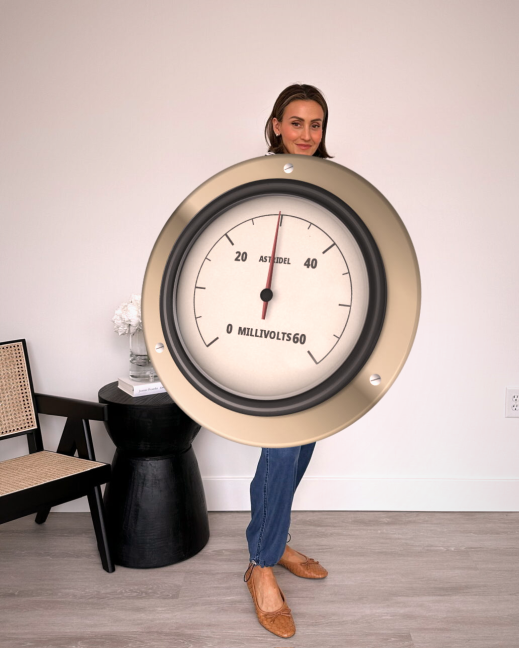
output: 30 (mV)
